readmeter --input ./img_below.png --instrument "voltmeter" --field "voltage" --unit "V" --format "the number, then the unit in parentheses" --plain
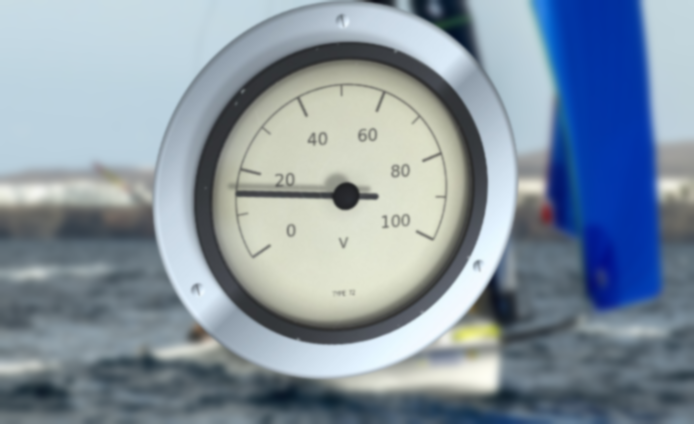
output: 15 (V)
